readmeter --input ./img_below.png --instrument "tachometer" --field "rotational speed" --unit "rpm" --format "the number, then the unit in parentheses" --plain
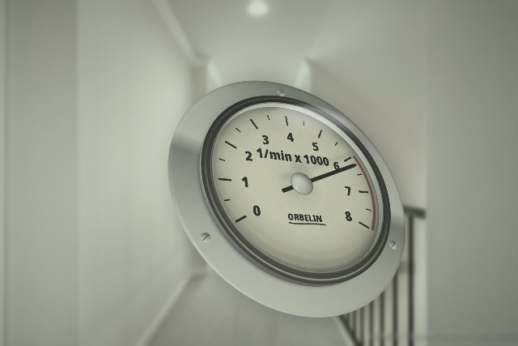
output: 6250 (rpm)
